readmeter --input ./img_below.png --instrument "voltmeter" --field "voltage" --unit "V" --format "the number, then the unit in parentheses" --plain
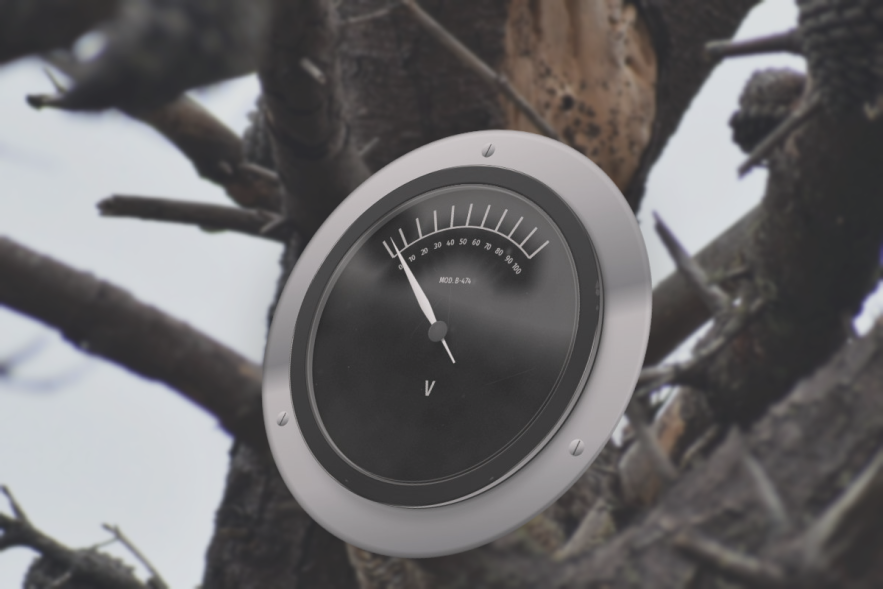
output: 5 (V)
